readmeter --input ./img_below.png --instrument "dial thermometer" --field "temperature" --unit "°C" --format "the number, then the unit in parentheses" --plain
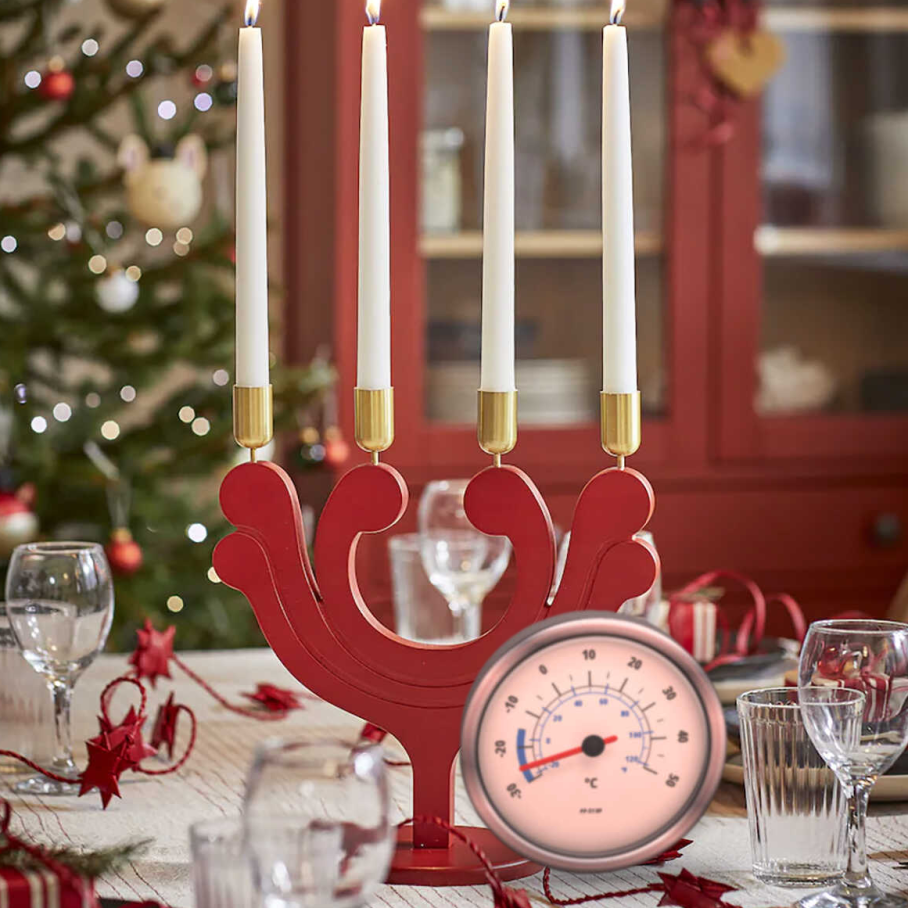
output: -25 (°C)
